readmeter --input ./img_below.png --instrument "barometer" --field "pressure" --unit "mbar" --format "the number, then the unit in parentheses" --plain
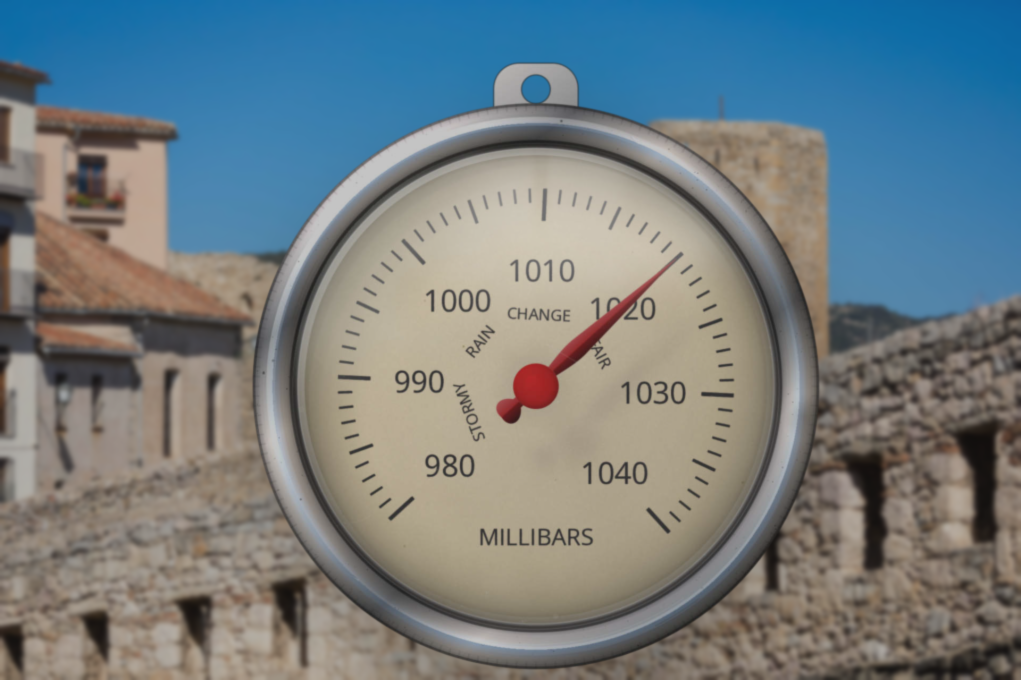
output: 1020 (mbar)
